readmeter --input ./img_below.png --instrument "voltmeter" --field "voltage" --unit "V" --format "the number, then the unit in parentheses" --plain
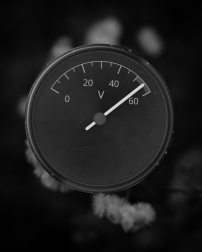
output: 55 (V)
